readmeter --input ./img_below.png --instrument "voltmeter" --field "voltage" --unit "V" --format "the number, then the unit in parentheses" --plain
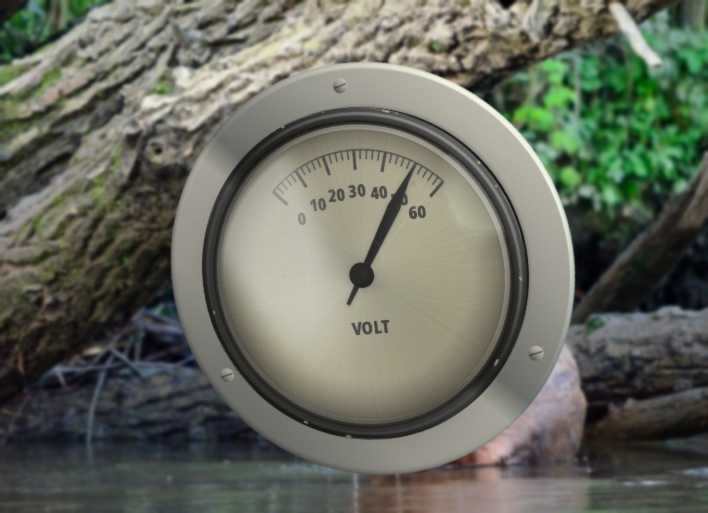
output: 50 (V)
